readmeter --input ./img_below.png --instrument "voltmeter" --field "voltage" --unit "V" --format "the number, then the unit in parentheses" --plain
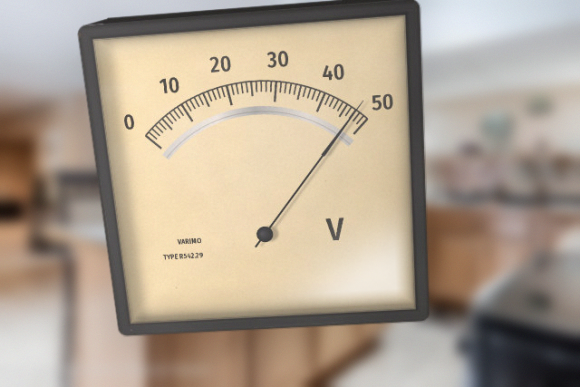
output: 47 (V)
